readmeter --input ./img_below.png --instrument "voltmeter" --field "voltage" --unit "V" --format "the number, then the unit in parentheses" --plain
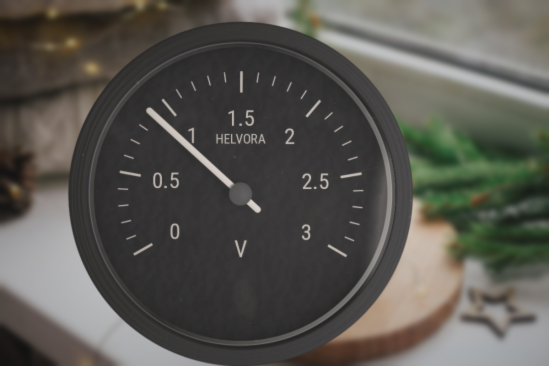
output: 0.9 (V)
